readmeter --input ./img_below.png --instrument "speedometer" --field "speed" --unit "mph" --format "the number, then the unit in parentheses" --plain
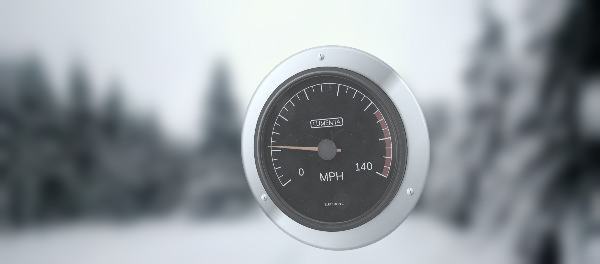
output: 22.5 (mph)
